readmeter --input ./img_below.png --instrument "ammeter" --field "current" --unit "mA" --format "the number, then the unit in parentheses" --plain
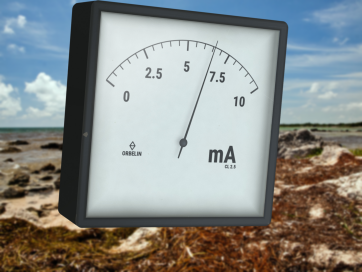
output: 6.5 (mA)
